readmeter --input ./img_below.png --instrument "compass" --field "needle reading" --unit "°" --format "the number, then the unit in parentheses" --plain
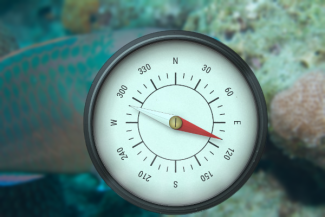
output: 110 (°)
